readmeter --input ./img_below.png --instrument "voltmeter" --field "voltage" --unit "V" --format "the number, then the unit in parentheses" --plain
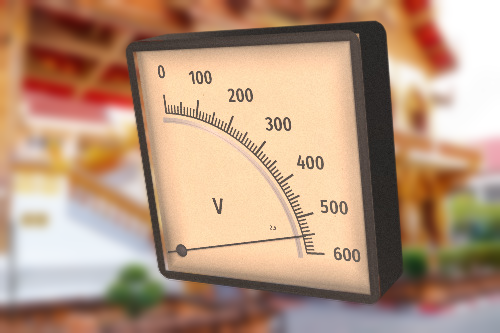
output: 550 (V)
